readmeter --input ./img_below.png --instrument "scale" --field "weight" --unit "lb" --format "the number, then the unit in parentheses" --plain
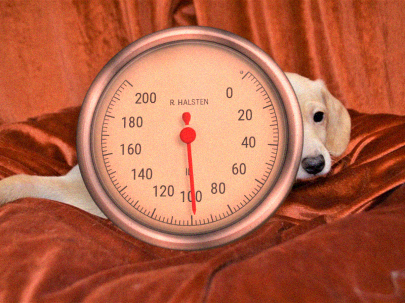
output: 98 (lb)
